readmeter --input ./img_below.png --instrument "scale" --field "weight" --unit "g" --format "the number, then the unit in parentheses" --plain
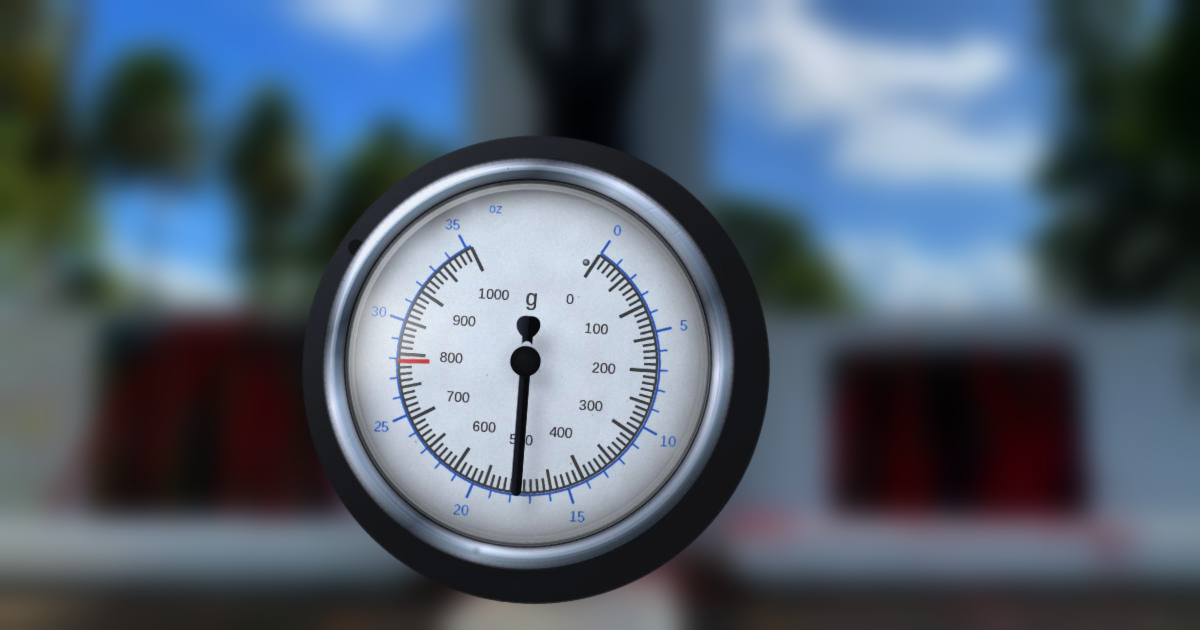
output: 500 (g)
